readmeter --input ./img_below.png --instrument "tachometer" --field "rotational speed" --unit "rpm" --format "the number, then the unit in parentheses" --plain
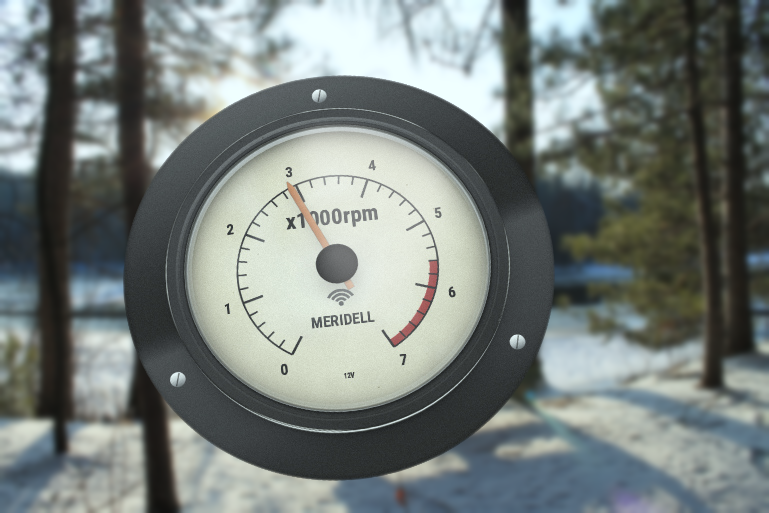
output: 2900 (rpm)
